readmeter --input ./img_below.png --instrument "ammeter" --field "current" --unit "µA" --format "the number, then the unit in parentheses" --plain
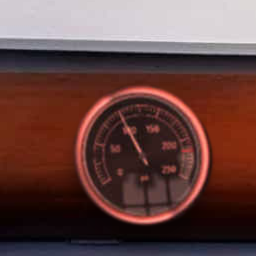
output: 100 (µA)
